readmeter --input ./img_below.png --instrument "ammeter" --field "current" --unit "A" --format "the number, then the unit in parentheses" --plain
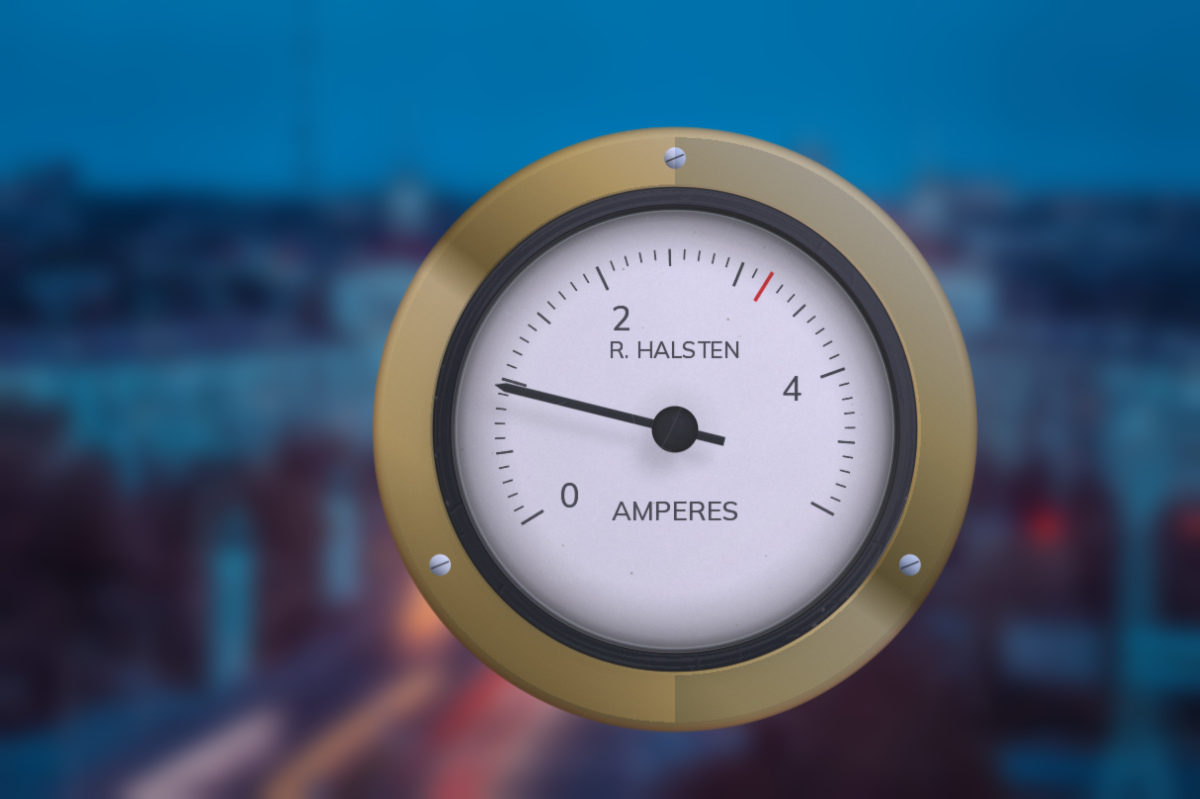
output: 0.95 (A)
